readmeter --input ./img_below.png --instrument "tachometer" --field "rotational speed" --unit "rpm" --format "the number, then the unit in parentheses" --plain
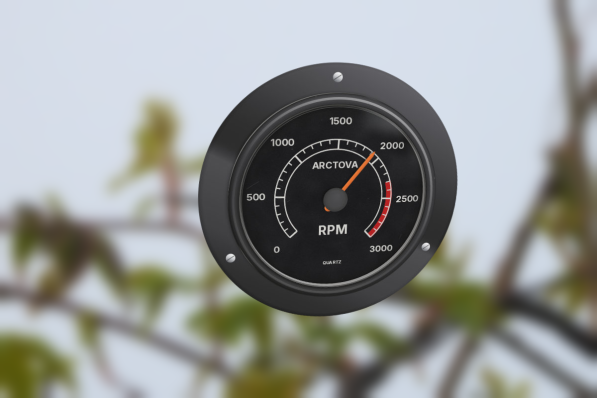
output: 1900 (rpm)
